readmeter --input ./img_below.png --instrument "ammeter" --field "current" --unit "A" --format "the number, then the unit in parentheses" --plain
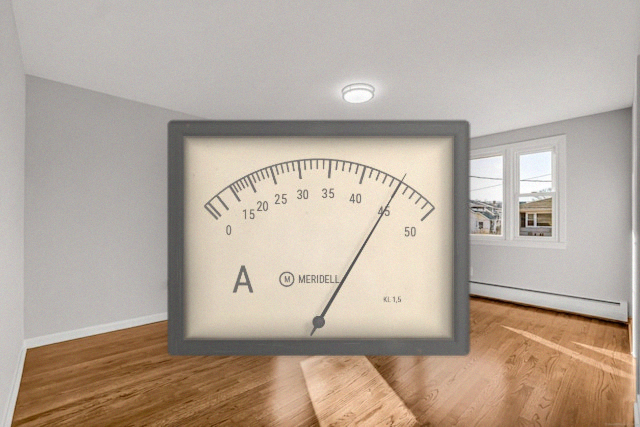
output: 45 (A)
